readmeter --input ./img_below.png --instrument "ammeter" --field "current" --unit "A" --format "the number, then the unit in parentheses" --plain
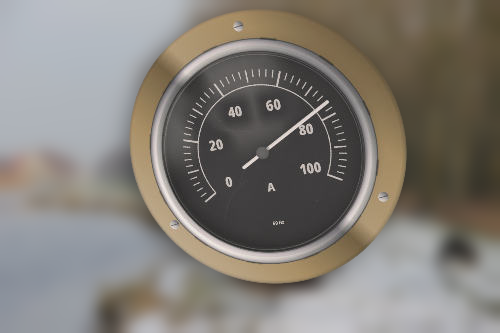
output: 76 (A)
